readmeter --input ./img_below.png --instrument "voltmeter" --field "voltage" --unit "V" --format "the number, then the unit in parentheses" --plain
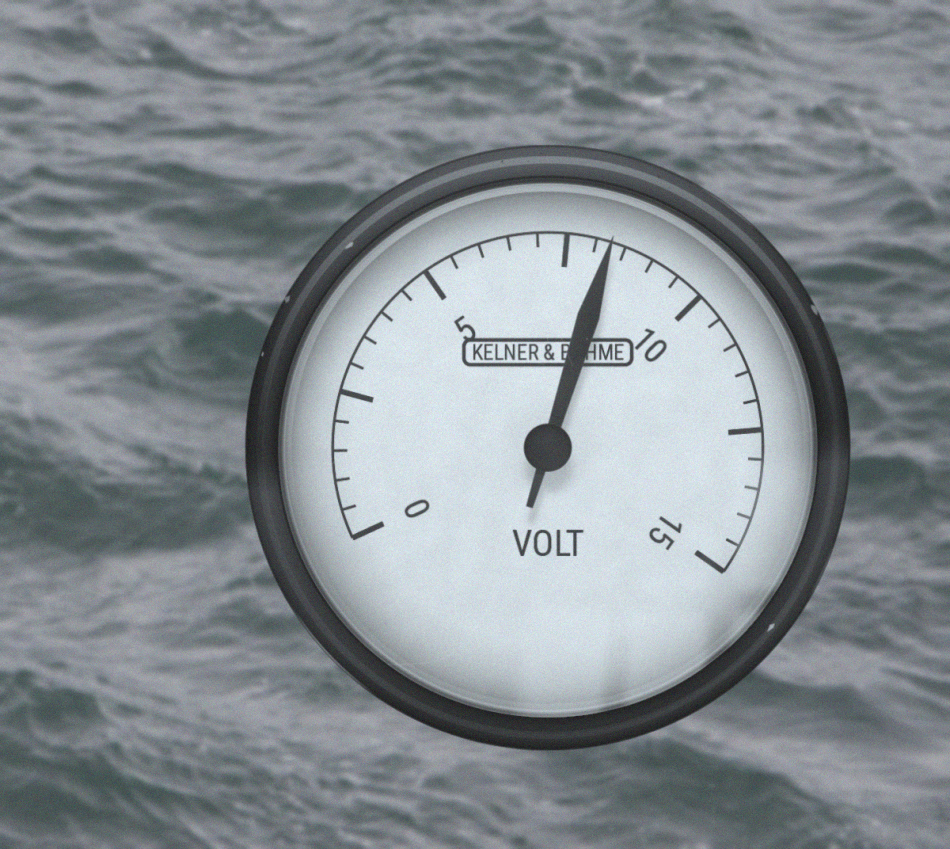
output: 8.25 (V)
